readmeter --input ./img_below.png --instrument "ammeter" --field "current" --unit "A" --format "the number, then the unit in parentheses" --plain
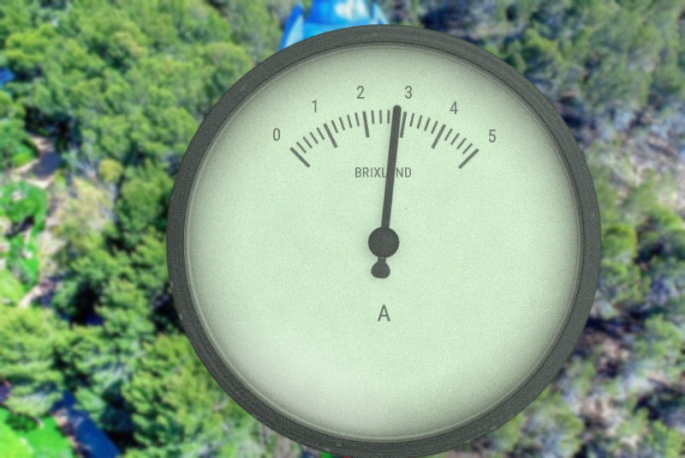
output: 2.8 (A)
